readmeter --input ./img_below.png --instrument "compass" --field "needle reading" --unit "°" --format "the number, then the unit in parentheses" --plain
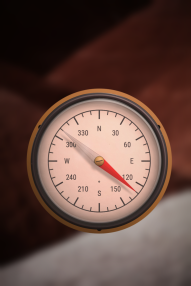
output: 130 (°)
